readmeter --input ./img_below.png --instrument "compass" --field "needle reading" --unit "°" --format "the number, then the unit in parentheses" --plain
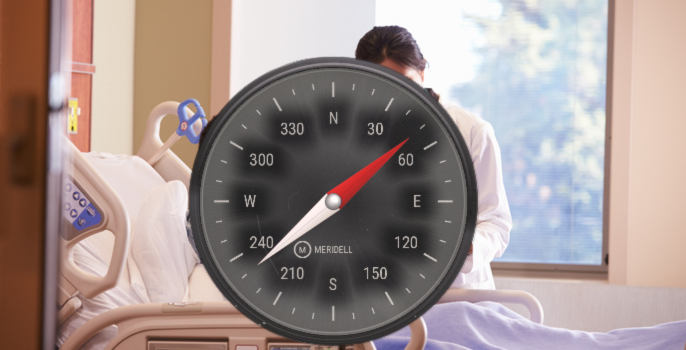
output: 50 (°)
